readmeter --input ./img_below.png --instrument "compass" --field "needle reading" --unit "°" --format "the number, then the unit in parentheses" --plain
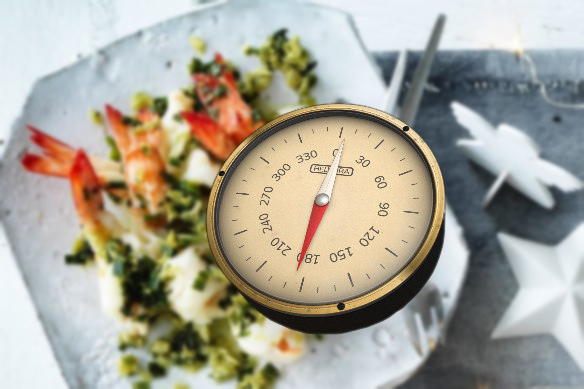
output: 185 (°)
